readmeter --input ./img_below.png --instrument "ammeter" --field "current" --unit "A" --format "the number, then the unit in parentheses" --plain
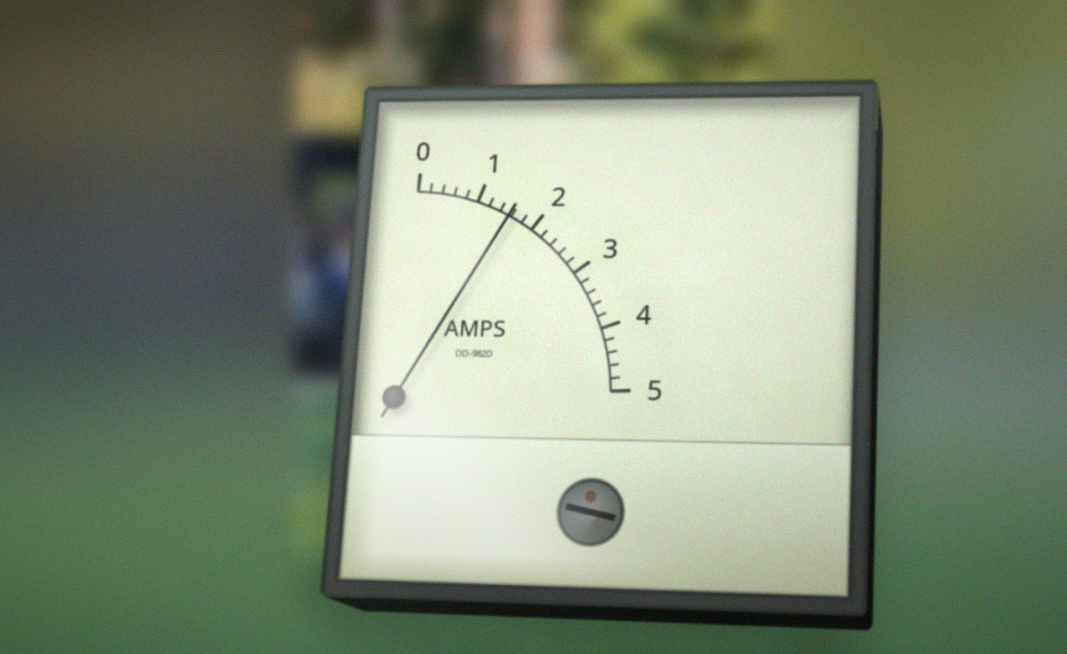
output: 1.6 (A)
